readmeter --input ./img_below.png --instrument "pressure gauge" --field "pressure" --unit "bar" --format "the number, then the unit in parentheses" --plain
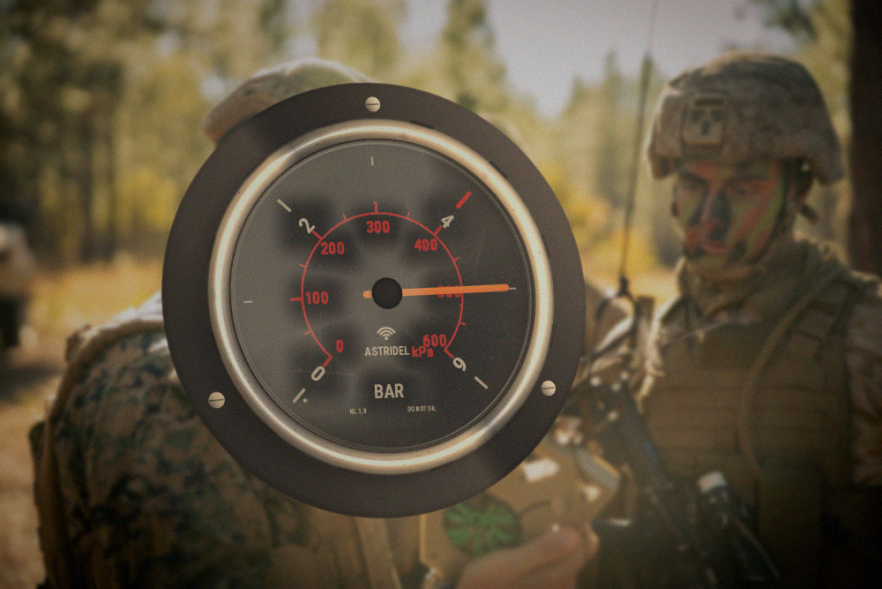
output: 5 (bar)
